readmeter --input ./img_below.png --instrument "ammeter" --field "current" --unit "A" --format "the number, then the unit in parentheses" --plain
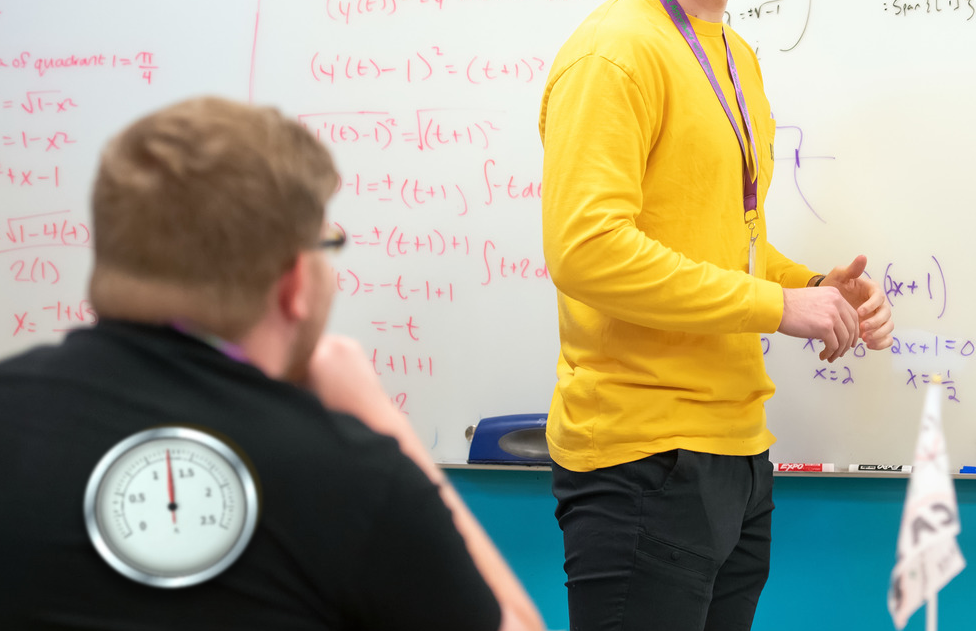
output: 1.25 (A)
